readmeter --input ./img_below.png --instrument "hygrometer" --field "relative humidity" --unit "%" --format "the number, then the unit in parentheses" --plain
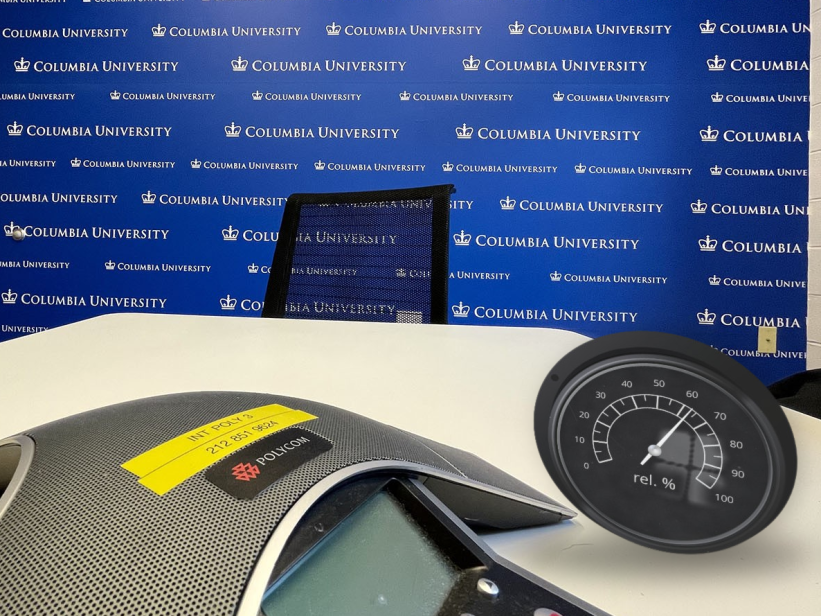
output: 62.5 (%)
